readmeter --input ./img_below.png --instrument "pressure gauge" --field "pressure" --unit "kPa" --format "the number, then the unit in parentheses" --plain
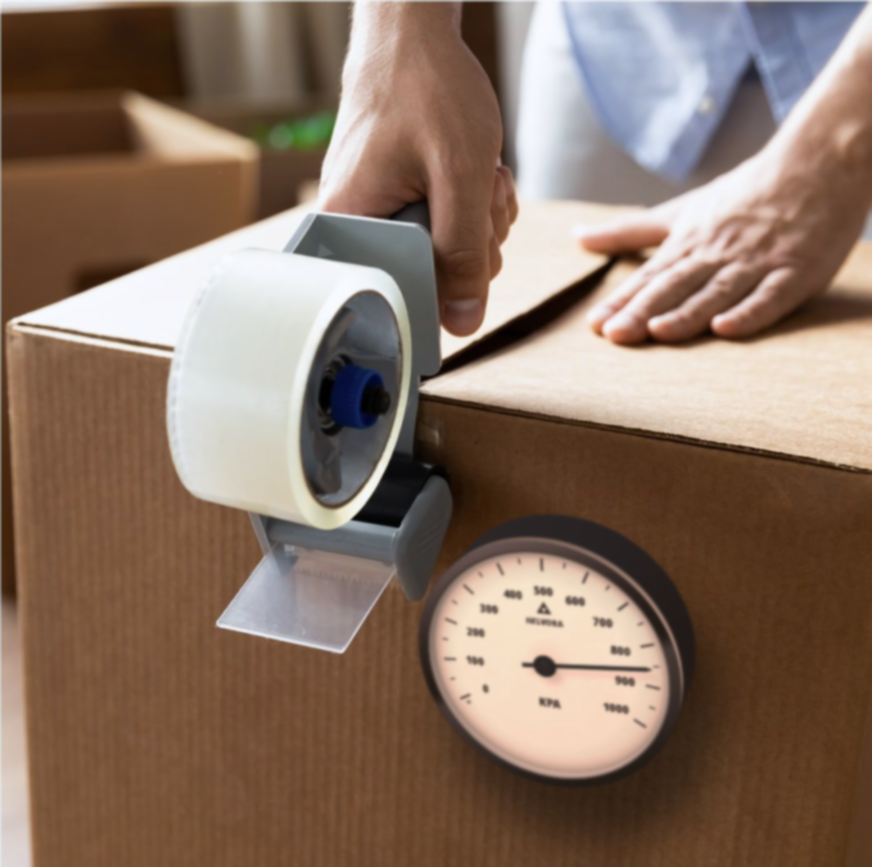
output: 850 (kPa)
